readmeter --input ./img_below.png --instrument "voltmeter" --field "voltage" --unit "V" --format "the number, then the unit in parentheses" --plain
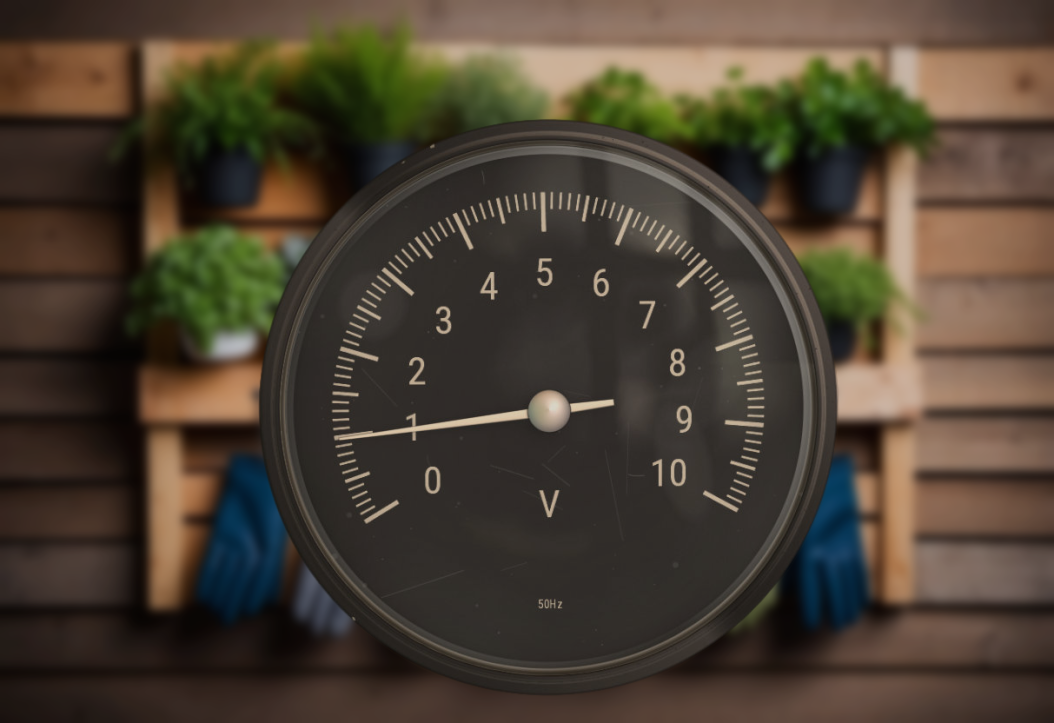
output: 1 (V)
